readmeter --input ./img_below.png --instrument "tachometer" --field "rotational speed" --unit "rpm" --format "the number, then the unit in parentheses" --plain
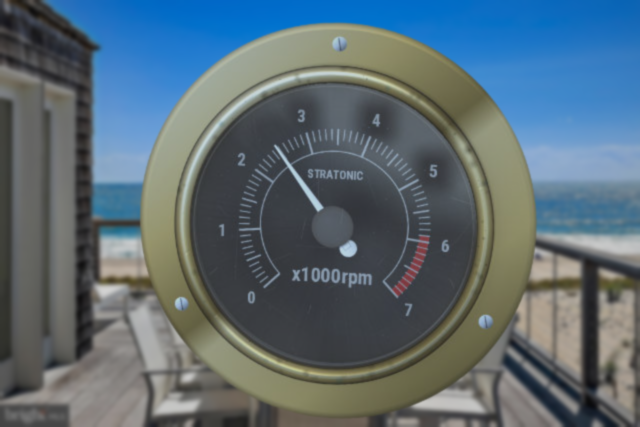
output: 2500 (rpm)
